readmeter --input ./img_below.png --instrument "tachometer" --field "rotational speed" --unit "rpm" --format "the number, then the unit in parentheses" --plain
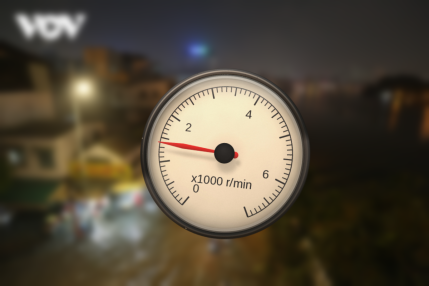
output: 1400 (rpm)
